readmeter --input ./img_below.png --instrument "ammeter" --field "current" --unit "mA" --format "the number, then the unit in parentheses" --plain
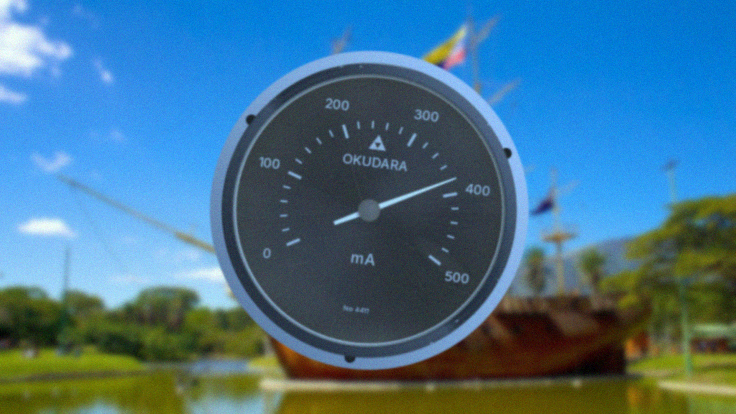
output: 380 (mA)
